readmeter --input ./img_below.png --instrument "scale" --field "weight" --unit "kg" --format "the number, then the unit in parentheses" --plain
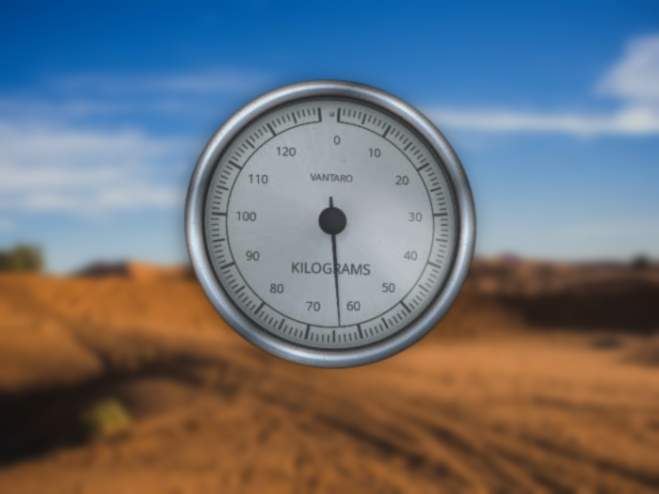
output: 64 (kg)
